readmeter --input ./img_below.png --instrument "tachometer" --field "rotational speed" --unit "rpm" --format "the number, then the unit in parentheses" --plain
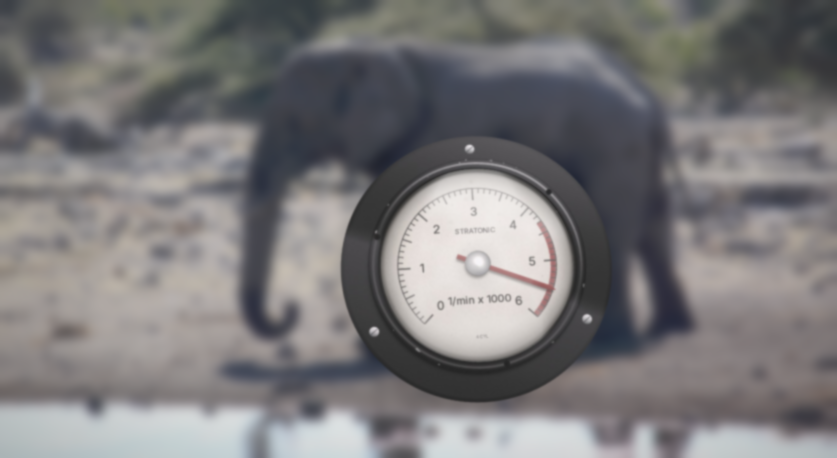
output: 5500 (rpm)
